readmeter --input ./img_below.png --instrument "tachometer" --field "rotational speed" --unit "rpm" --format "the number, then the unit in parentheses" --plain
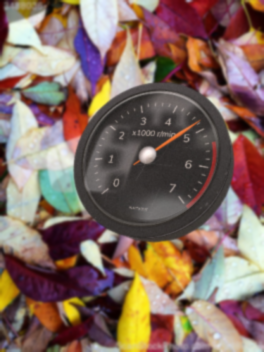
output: 4800 (rpm)
